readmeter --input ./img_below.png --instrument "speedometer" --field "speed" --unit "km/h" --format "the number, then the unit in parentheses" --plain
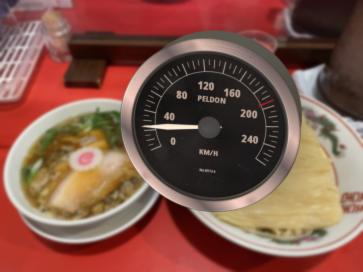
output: 25 (km/h)
